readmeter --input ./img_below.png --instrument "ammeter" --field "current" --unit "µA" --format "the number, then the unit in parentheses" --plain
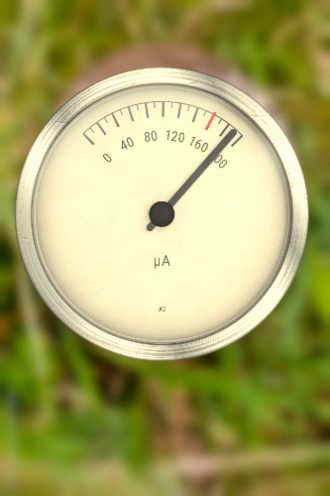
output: 190 (µA)
